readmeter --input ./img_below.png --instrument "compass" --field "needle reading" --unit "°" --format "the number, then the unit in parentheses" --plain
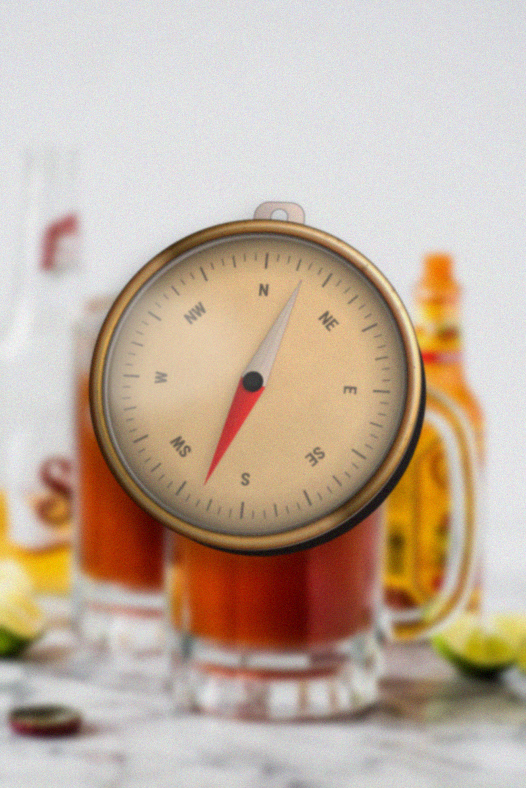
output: 200 (°)
